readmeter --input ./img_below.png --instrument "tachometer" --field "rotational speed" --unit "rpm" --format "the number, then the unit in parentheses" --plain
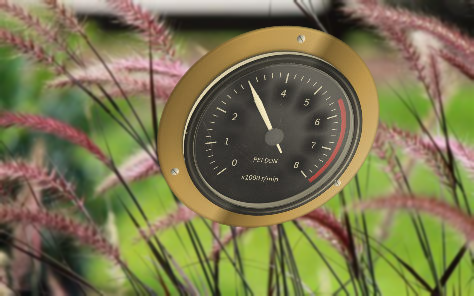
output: 3000 (rpm)
